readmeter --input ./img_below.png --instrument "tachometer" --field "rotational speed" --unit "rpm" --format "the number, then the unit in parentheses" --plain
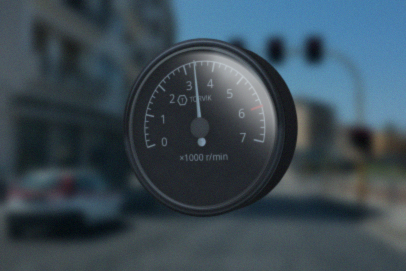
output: 3400 (rpm)
